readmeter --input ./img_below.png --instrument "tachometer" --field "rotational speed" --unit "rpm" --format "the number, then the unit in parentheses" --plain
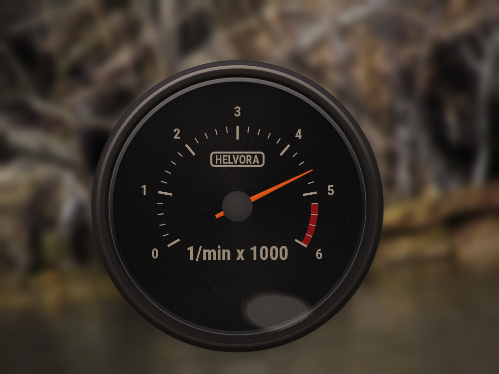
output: 4600 (rpm)
